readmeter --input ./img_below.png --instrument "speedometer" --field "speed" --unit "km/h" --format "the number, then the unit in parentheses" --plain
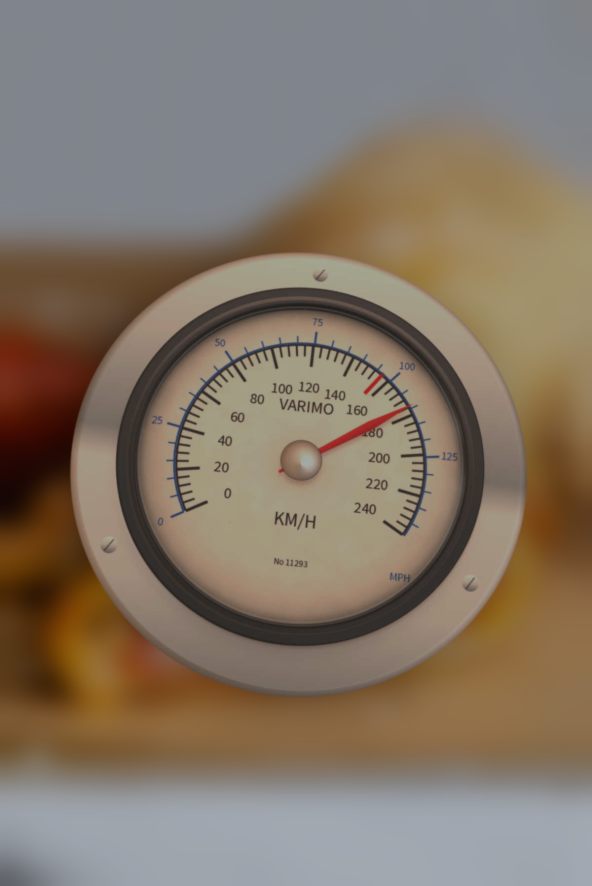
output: 176 (km/h)
